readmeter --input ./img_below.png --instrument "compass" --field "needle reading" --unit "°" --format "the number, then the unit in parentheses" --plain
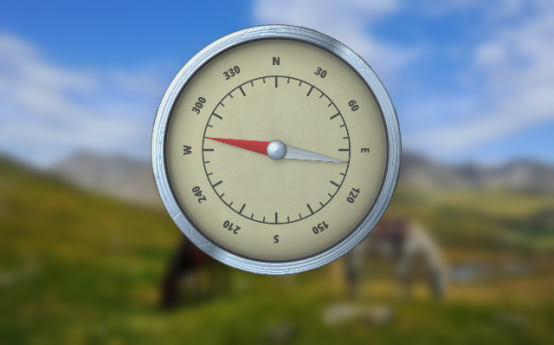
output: 280 (°)
